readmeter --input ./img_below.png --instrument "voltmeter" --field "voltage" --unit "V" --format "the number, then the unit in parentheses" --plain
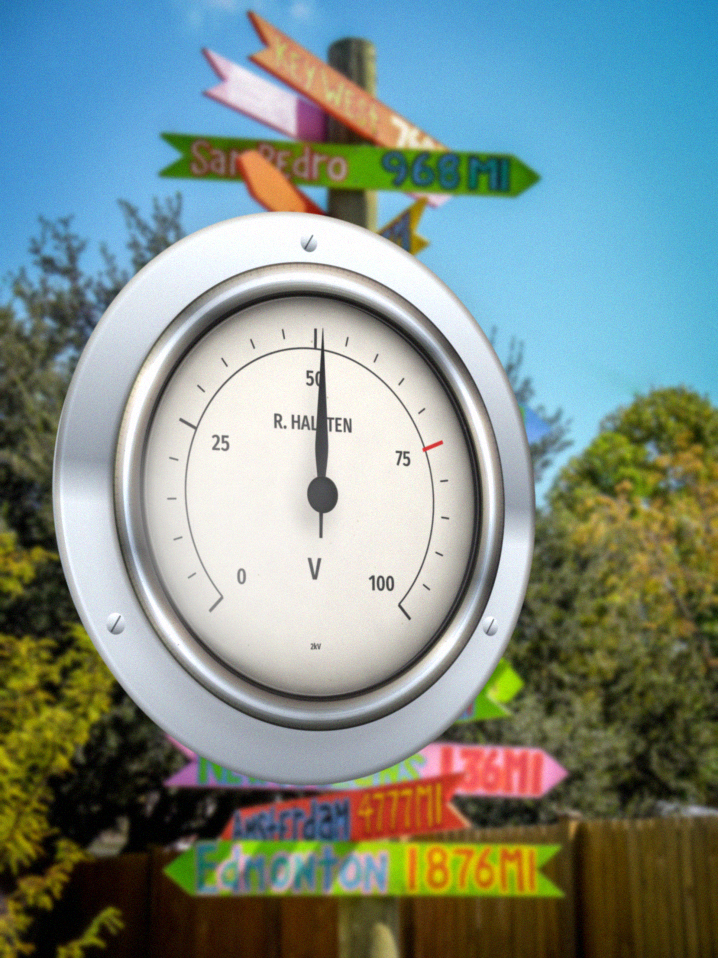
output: 50 (V)
